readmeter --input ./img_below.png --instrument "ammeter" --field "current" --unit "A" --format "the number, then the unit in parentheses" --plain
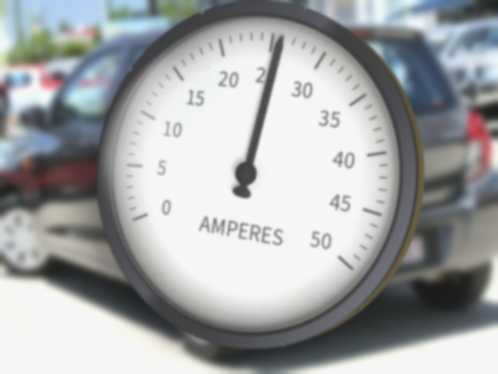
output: 26 (A)
